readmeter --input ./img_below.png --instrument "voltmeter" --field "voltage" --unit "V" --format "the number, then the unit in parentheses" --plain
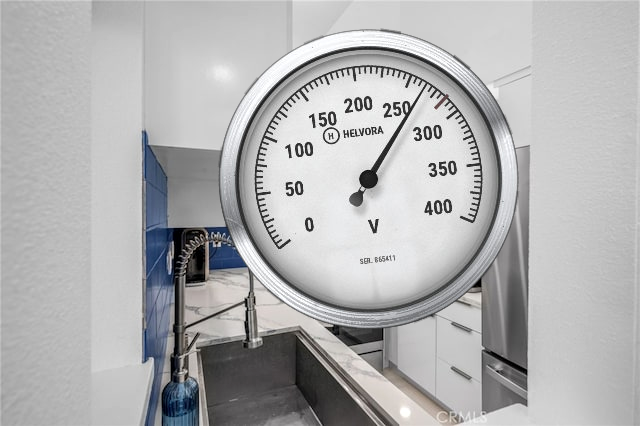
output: 265 (V)
